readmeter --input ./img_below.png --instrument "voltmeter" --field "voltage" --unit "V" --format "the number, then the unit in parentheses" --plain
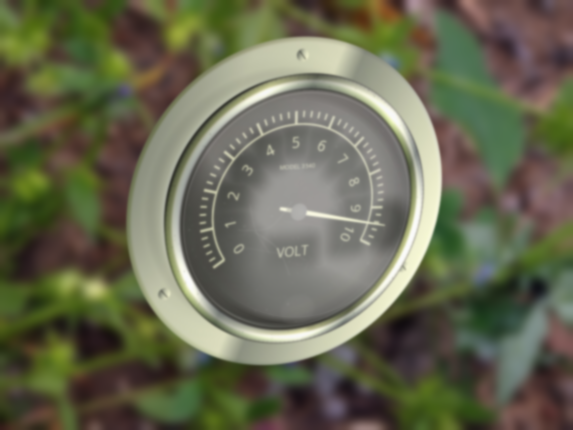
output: 9.4 (V)
